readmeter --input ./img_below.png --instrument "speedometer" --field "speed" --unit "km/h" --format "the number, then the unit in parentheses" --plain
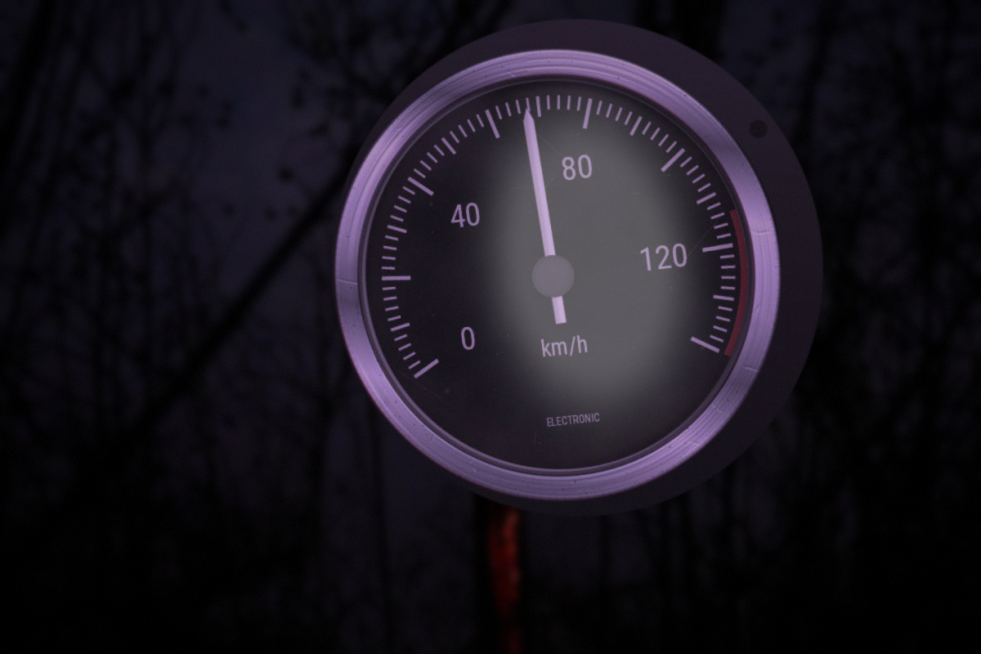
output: 68 (km/h)
